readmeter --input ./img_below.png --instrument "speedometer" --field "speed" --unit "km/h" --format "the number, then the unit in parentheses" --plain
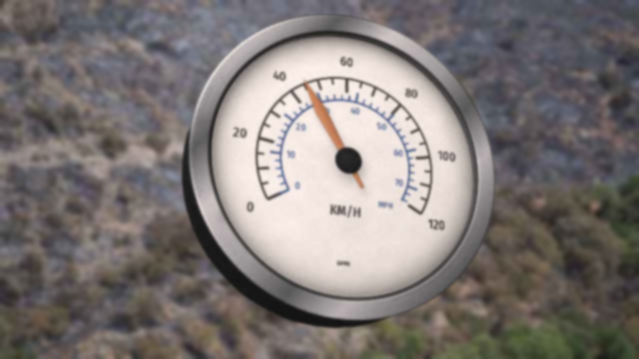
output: 45 (km/h)
